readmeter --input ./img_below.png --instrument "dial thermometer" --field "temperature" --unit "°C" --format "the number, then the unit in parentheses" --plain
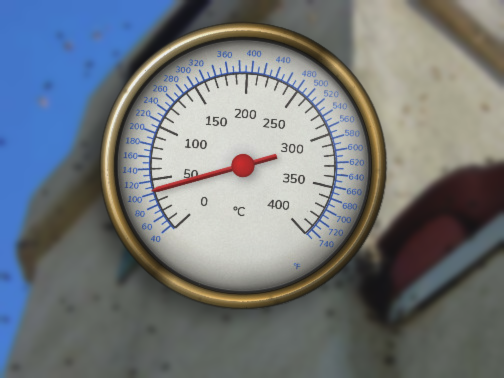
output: 40 (°C)
